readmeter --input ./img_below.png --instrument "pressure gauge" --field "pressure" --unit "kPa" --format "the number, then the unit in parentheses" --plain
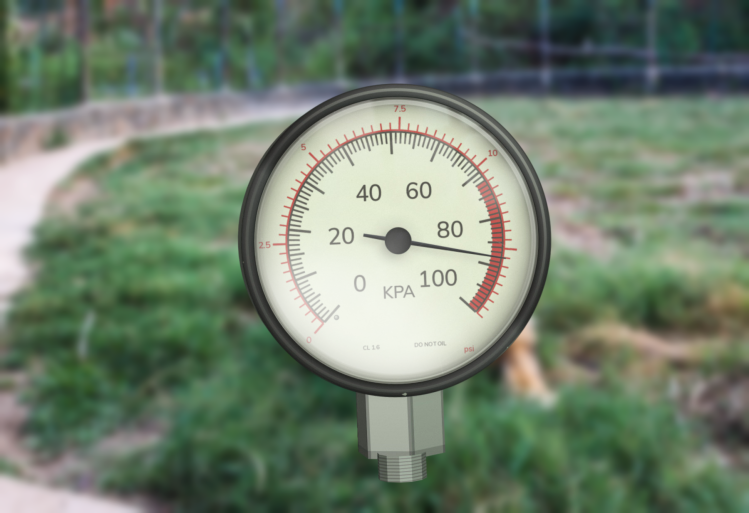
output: 88 (kPa)
